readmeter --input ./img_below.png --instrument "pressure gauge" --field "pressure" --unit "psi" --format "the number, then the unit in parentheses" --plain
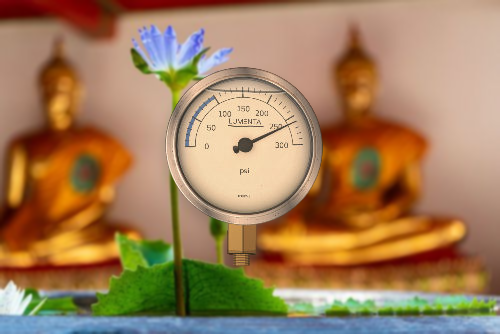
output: 260 (psi)
